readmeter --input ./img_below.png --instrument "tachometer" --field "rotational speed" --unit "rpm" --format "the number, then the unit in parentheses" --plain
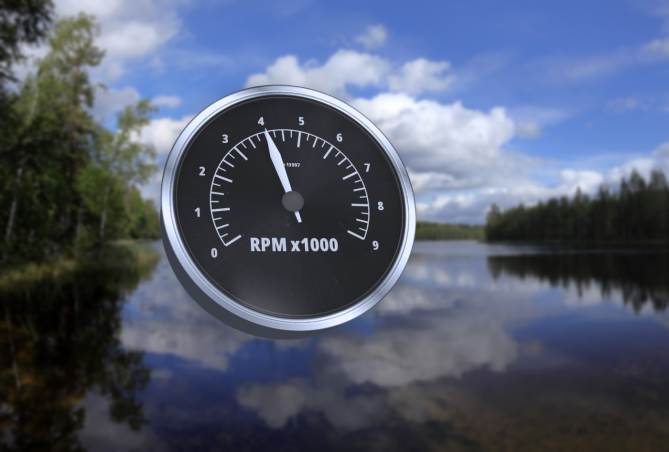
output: 4000 (rpm)
